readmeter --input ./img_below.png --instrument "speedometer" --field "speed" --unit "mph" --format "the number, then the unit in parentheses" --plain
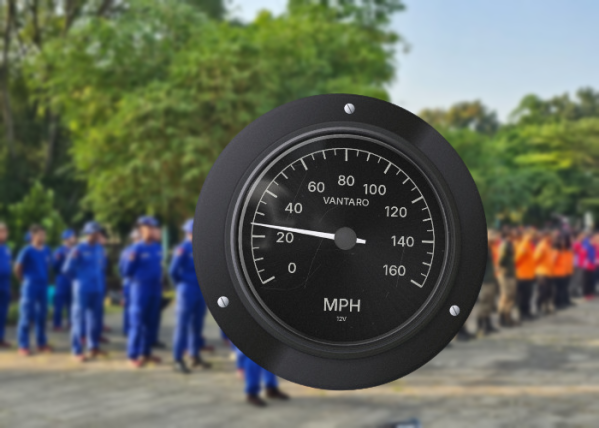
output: 25 (mph)
